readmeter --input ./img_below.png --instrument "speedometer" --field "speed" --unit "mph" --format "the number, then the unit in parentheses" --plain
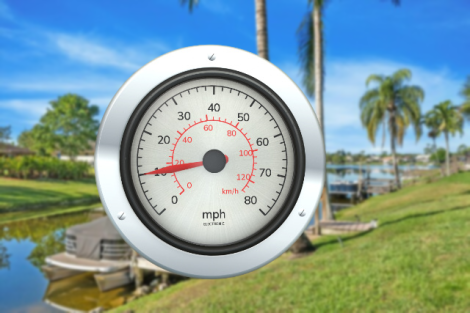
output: 10 (mph)
